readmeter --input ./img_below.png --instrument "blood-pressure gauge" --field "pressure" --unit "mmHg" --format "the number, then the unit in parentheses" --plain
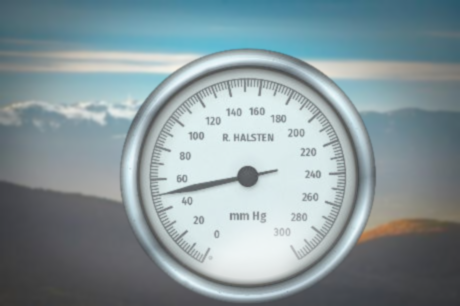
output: 50 (mmHg)
